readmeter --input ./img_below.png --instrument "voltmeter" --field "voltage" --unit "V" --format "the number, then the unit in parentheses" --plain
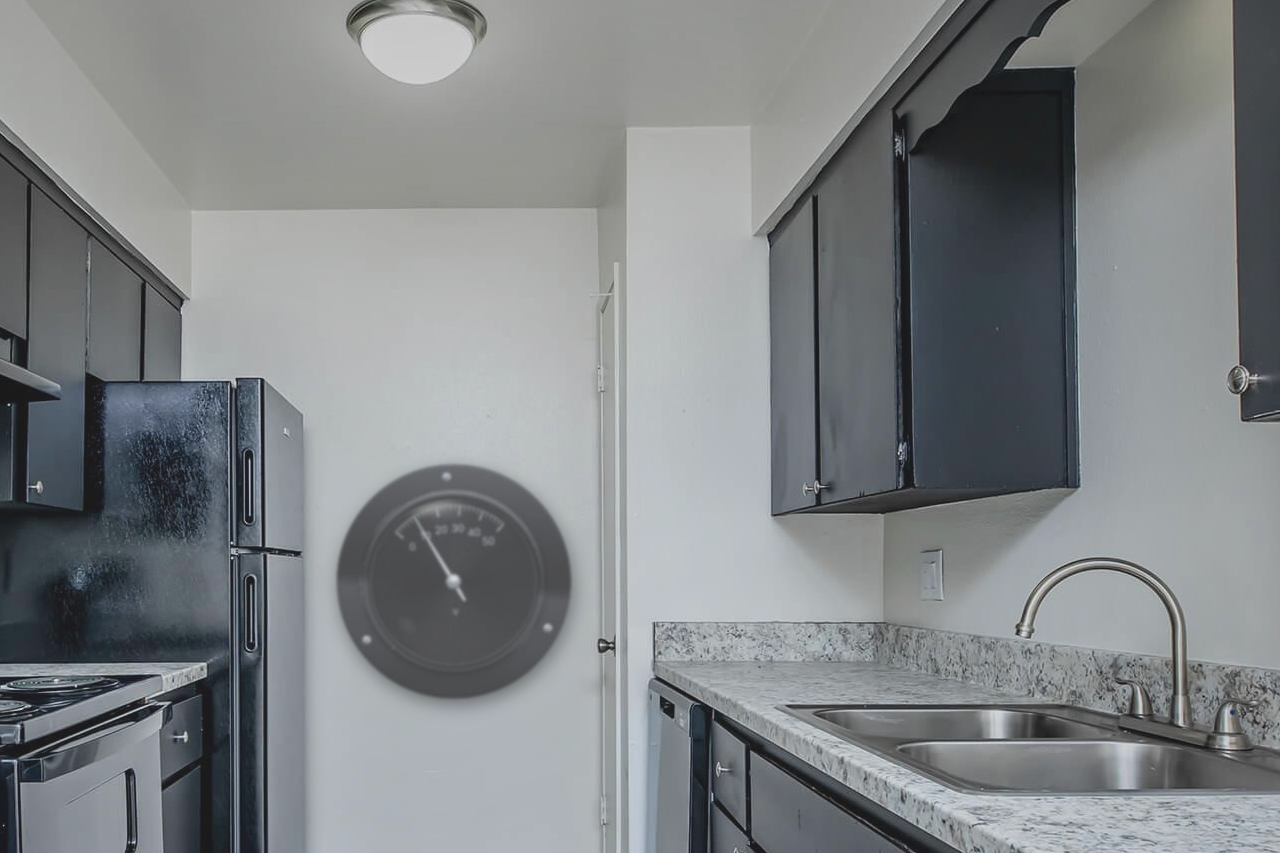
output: 10 (V)
